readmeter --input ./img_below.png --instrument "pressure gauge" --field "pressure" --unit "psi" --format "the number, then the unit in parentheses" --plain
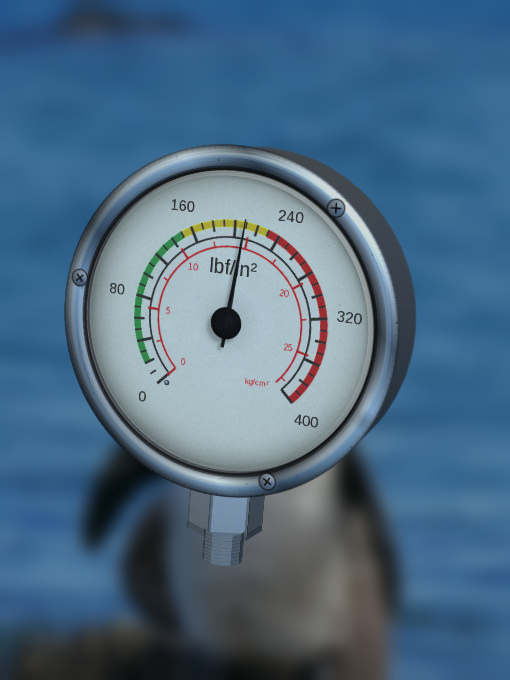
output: 210 (psi)
